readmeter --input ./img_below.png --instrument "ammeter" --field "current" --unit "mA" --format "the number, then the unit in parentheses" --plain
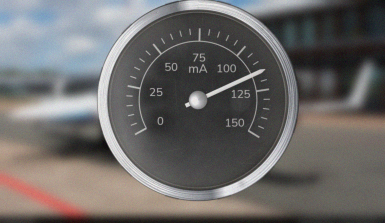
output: 115 (mA)
